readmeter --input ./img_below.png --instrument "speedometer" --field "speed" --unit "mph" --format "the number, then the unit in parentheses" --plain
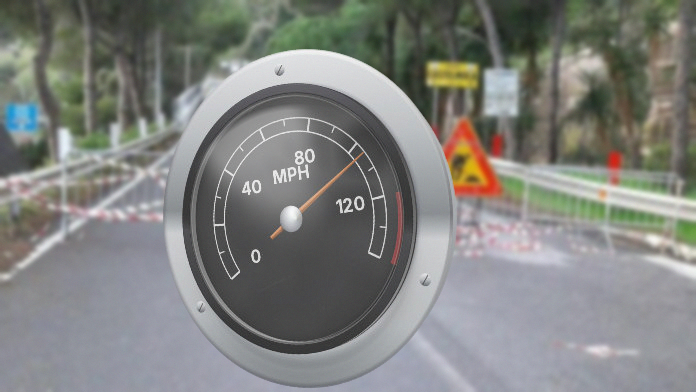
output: 105 (mph)
